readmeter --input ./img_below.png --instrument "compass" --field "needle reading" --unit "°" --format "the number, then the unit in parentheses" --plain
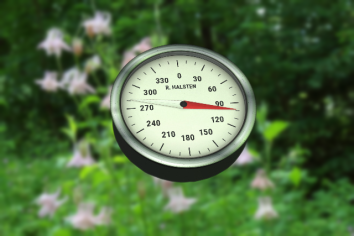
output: 100 (°)
